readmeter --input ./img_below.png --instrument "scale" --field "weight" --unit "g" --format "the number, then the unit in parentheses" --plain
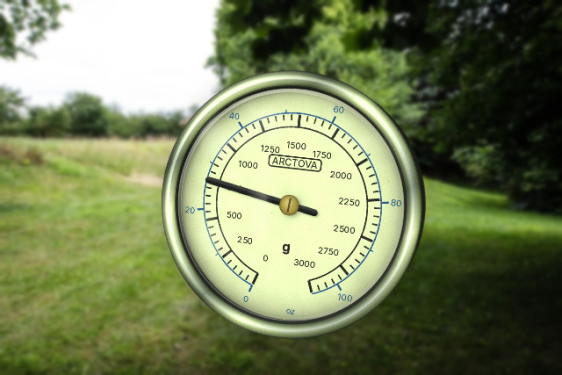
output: 750 (g)
